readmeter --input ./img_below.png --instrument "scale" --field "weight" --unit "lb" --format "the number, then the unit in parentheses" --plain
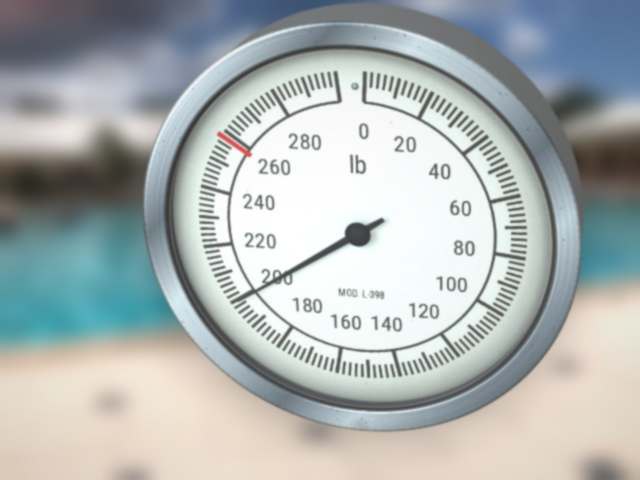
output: 200 (lb)
